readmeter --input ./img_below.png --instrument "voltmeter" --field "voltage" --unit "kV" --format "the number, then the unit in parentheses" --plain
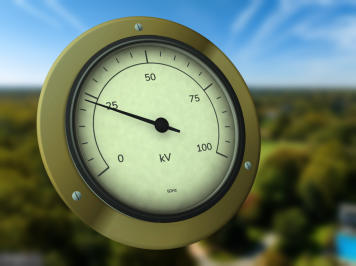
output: 22.5 (kV)
